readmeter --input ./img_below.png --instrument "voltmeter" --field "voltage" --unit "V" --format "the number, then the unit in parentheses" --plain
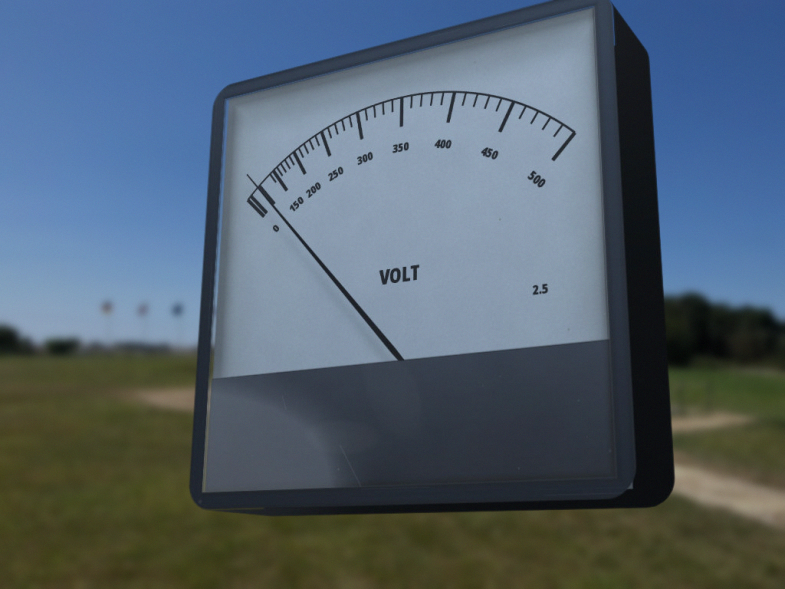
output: 100 (V)
